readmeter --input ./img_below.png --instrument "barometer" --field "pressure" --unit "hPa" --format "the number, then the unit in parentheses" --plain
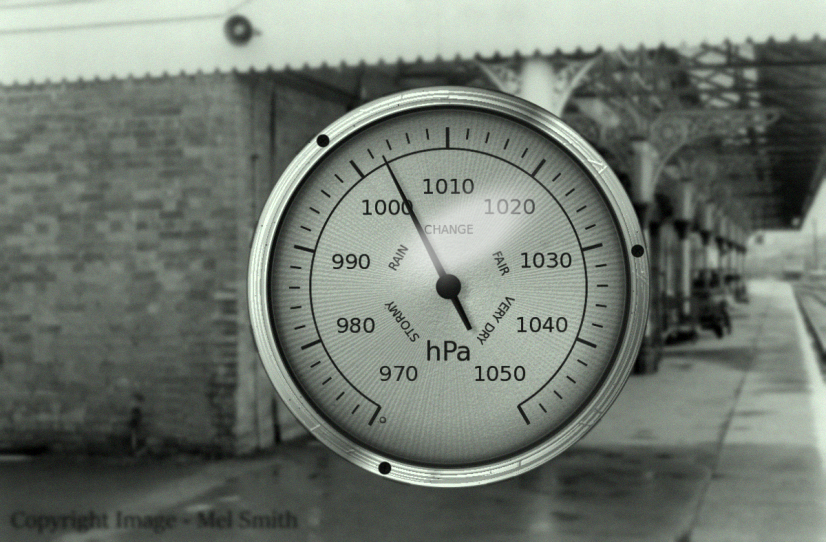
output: 1003 (hPa)
